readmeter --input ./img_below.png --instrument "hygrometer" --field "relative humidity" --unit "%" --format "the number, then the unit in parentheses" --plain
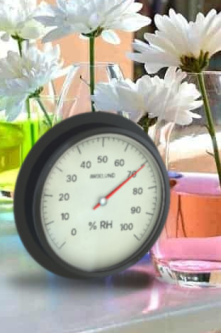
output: 70 (%)
